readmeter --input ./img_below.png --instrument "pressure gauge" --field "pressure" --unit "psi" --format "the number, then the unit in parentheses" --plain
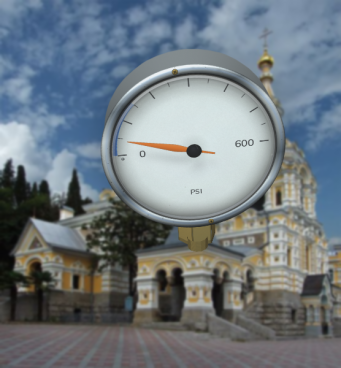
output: 50 (psi)
